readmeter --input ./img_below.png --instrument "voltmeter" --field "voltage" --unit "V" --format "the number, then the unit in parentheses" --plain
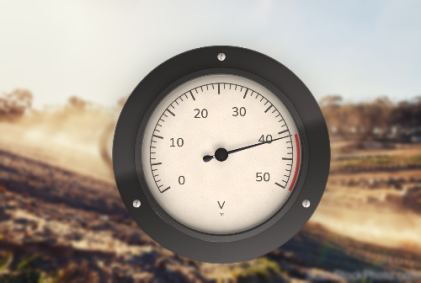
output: 41 (V)
